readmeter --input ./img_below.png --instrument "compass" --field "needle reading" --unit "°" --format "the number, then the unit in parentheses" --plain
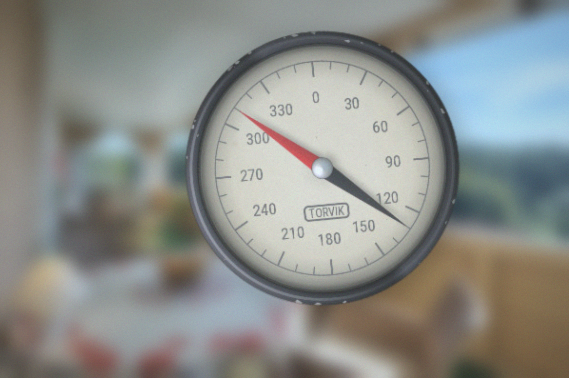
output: 310 (°)
